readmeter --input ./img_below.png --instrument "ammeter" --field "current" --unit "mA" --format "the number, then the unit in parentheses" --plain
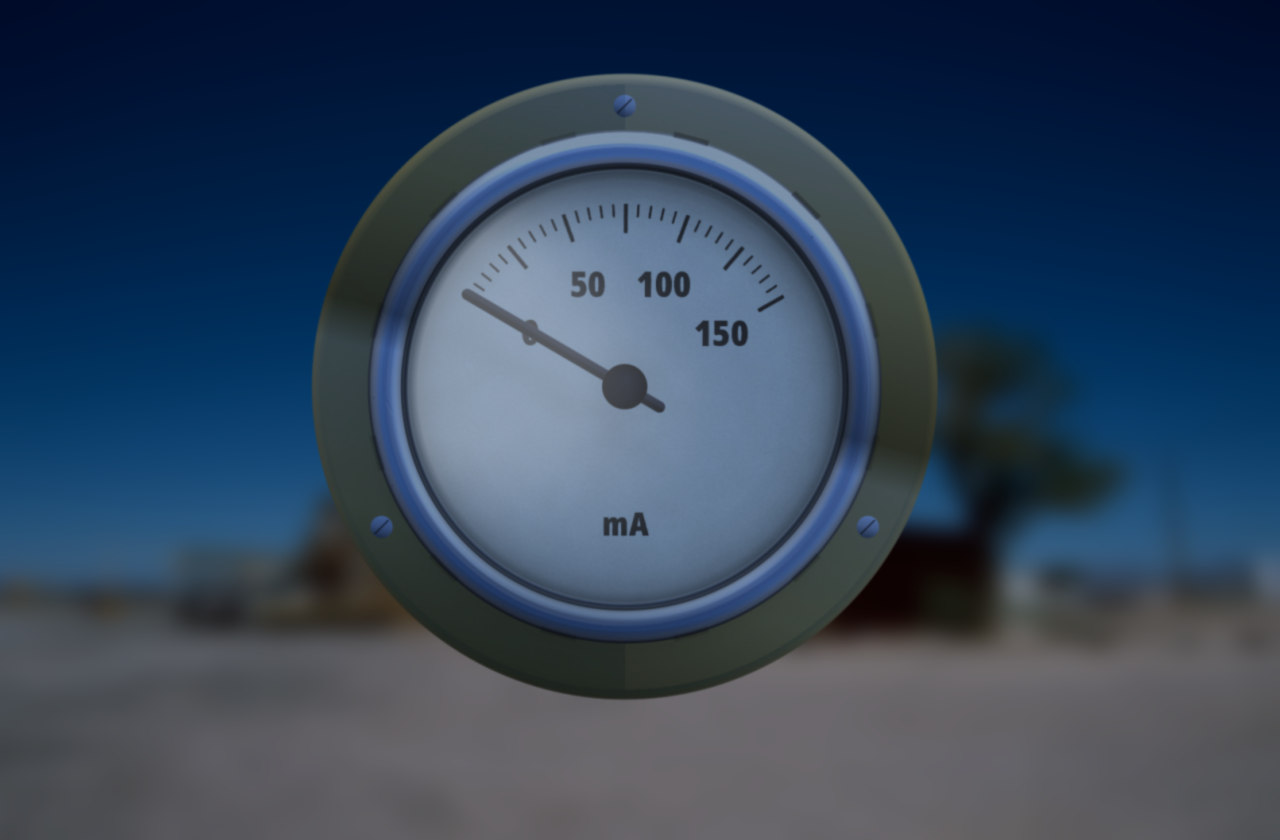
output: 0 (mA)
